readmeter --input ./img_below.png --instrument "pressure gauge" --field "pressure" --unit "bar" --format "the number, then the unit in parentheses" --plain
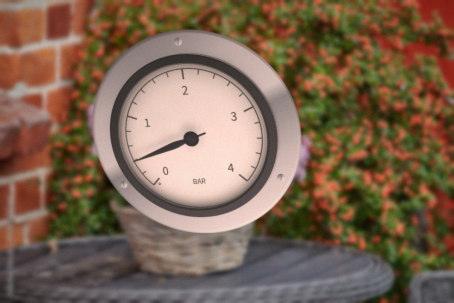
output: 0.4 (bar)
